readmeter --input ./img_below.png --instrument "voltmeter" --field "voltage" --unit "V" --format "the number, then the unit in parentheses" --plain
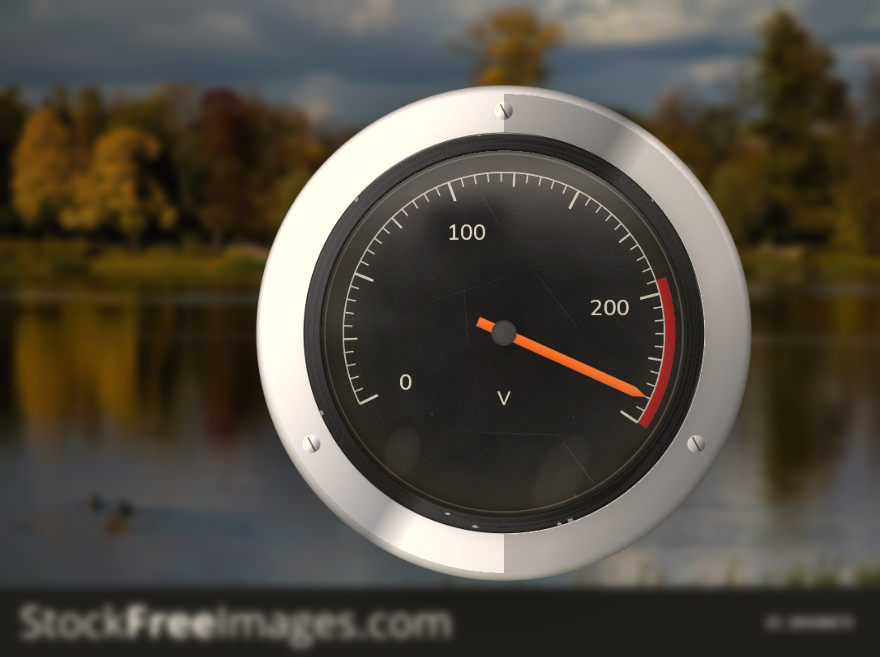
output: 240 (V)
